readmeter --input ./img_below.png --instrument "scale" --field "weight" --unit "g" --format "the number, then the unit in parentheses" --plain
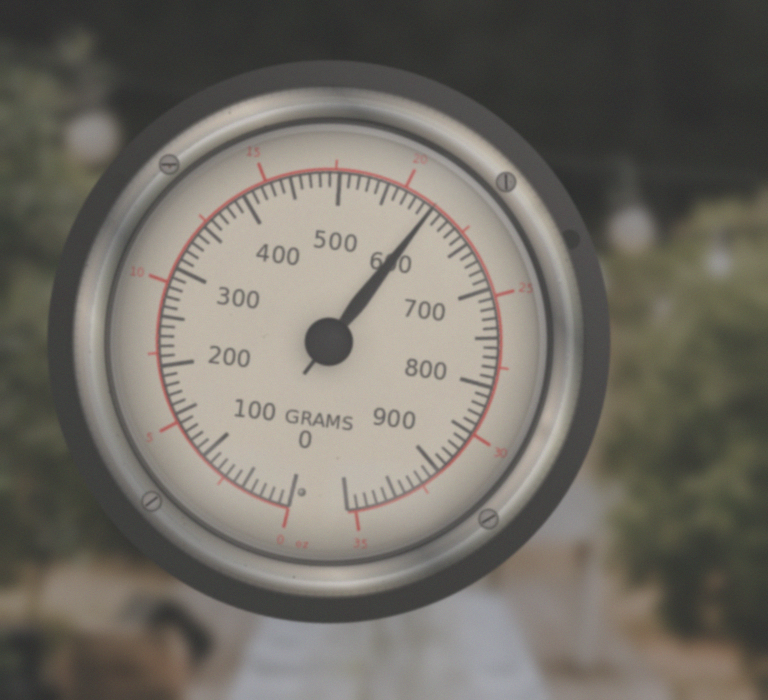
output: 600 (g)
